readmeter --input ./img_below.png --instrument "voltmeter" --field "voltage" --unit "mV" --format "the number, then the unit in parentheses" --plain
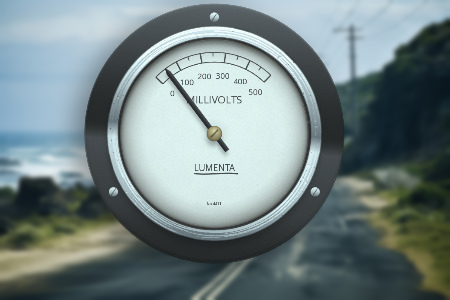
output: 50 (mV)
